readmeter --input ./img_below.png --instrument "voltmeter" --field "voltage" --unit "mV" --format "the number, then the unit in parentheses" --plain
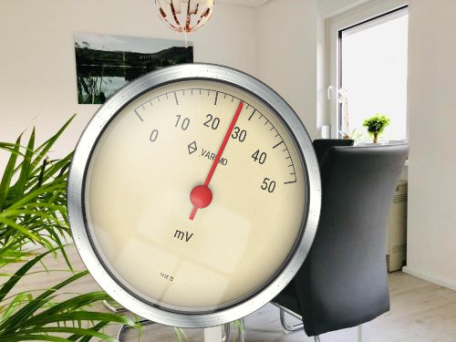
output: 26 (mV)
